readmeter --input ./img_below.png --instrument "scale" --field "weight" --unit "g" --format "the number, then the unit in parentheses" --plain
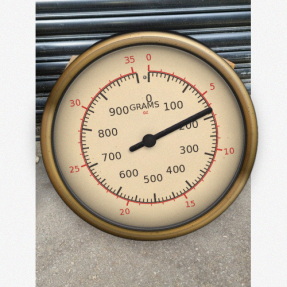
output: 180 (g)
